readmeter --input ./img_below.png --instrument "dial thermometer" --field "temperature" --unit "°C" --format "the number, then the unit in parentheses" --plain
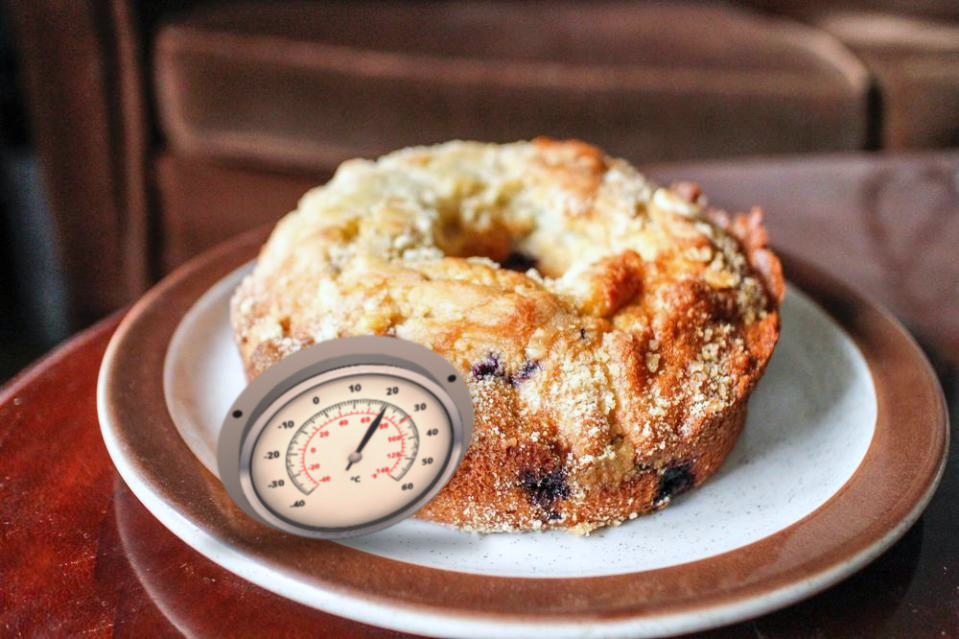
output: 20 (°C)
